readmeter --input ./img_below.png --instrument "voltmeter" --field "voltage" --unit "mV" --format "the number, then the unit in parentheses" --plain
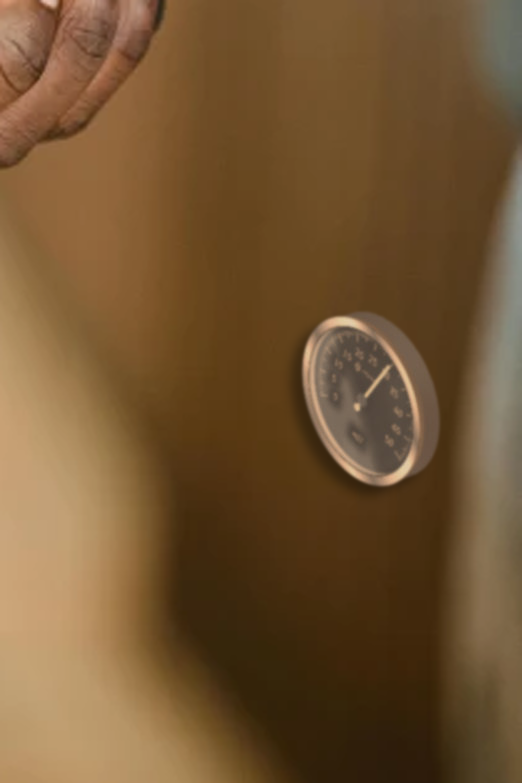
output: 30 (mV)
